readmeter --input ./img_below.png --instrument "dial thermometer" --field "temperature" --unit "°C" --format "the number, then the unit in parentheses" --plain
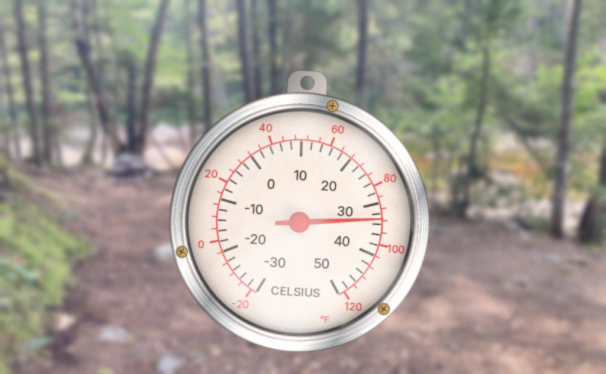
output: 33 (°C)
